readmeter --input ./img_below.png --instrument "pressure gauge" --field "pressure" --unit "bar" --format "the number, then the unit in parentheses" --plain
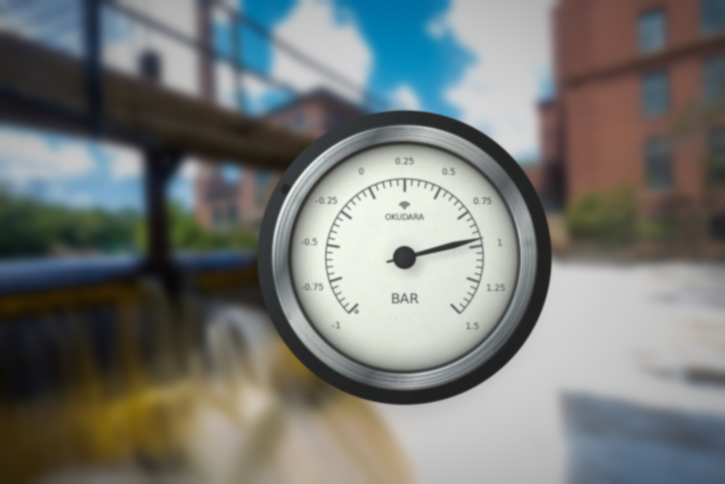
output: 0.95 (bar)
